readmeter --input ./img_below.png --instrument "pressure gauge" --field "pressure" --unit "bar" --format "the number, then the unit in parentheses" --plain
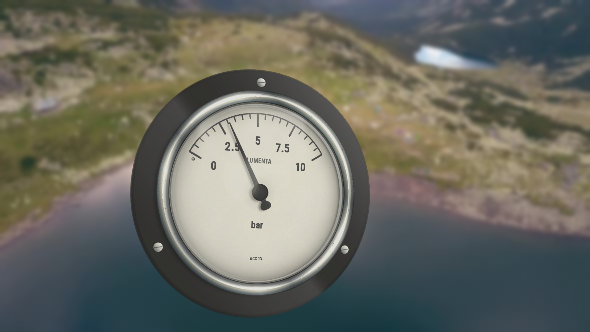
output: 3 (bar)
